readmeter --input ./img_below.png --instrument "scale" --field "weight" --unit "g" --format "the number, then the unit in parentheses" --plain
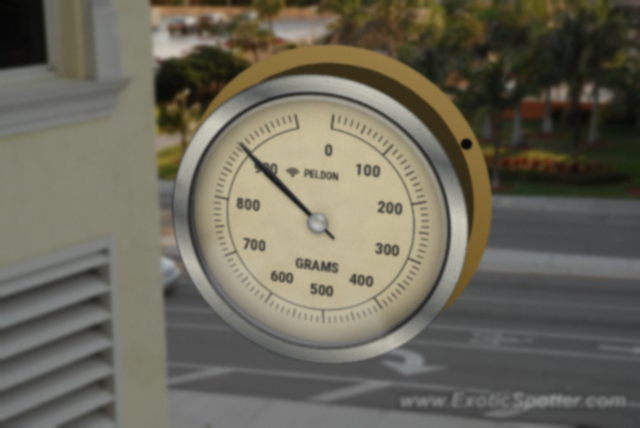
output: 900 (g)
